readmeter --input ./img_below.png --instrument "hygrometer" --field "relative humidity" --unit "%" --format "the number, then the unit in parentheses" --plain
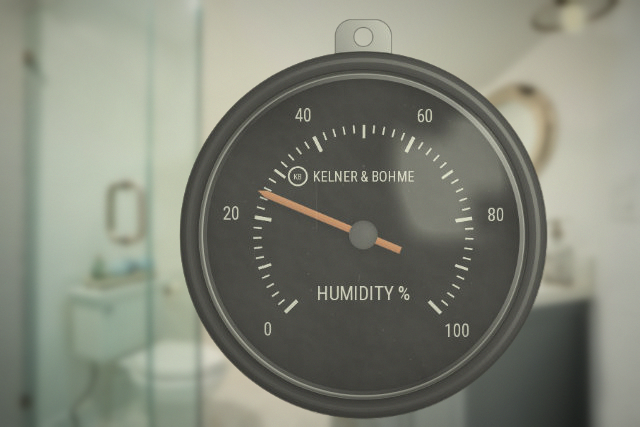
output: 25 (%)
